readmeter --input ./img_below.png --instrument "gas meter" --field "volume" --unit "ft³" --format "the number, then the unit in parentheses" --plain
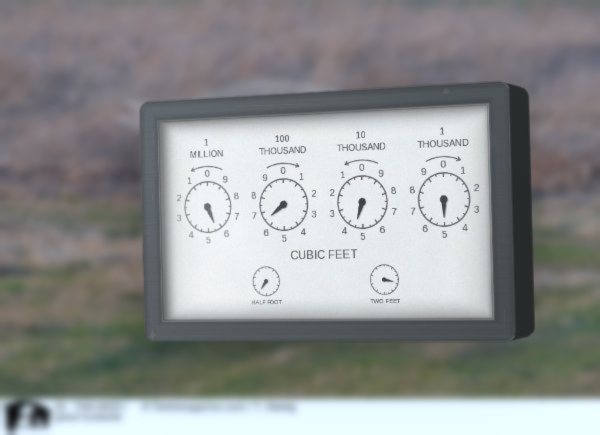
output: 564500 (ft³)
